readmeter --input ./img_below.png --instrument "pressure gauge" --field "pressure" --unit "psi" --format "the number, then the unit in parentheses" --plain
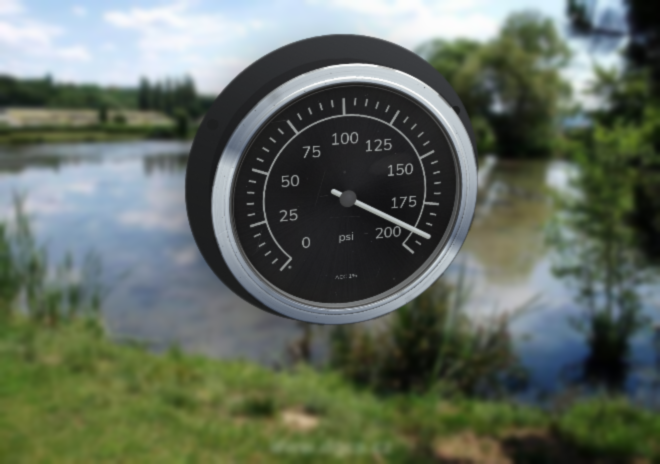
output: 190 (psi)
